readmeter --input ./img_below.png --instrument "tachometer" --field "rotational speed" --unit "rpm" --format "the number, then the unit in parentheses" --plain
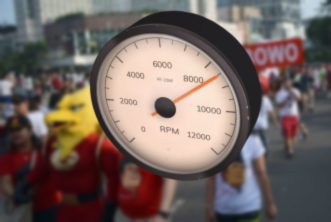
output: 8500 (rpm)
